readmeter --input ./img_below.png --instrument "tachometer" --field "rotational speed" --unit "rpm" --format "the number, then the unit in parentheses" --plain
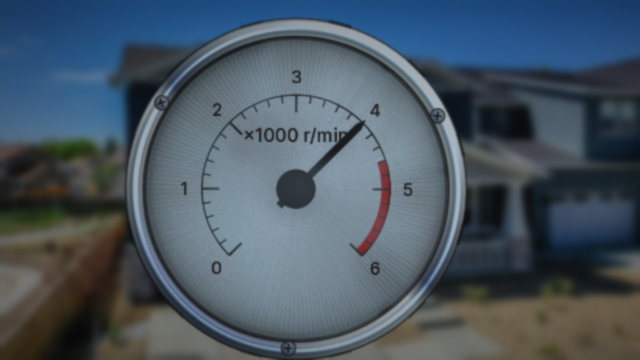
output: 4000 (rpm)
